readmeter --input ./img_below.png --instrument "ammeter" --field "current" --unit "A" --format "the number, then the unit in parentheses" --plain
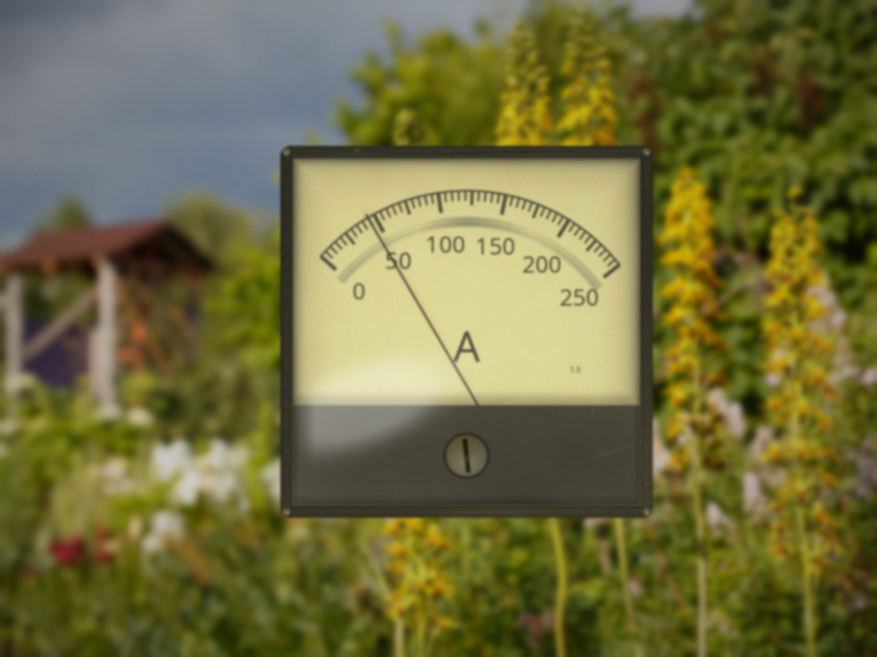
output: 45 (A)
